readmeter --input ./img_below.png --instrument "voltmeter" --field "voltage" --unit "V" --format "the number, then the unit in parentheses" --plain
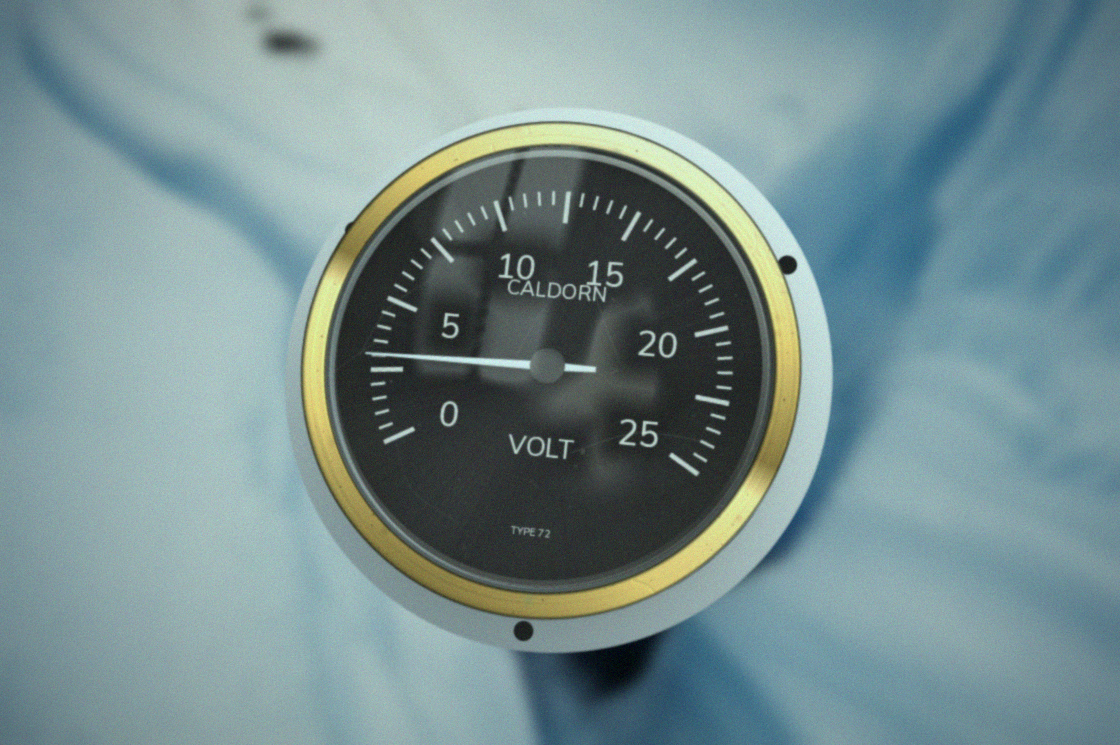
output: 3 (V)
